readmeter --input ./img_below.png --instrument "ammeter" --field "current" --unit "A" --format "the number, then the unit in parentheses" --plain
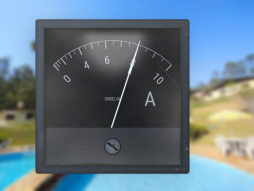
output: 8 (A)
